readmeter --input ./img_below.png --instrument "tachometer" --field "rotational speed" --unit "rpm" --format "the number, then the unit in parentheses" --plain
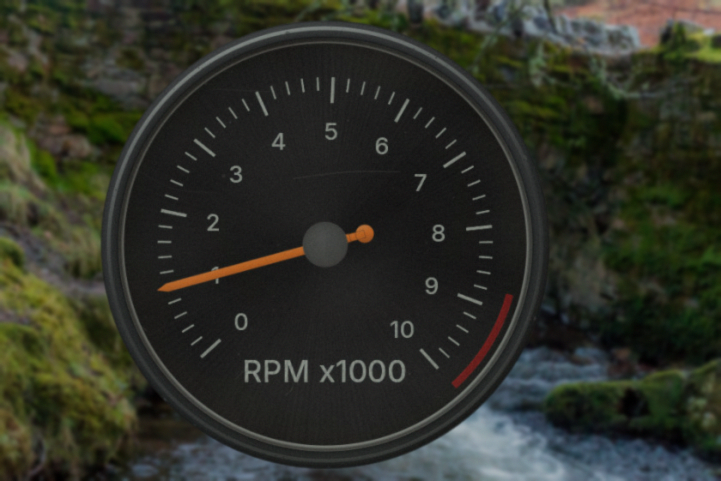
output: 1000 (rpm)
